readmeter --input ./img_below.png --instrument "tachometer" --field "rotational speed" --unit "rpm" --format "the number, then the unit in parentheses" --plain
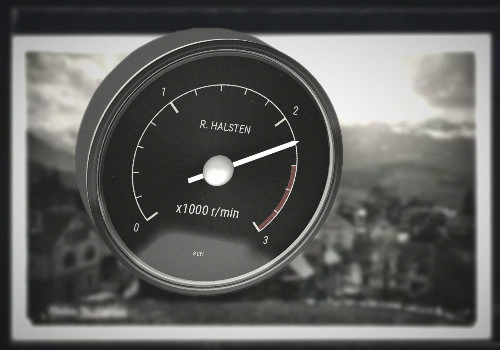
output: 2200 (rpm)
